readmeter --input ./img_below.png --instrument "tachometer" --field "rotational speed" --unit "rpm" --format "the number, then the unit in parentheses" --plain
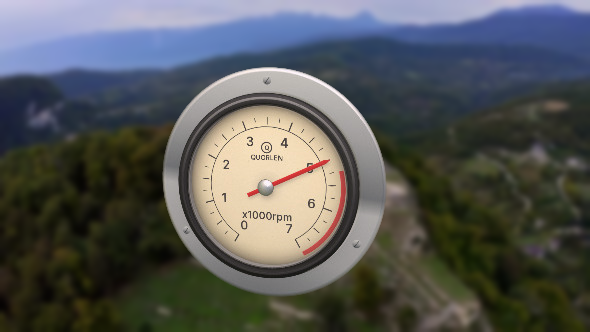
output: 5000 (rpm)
